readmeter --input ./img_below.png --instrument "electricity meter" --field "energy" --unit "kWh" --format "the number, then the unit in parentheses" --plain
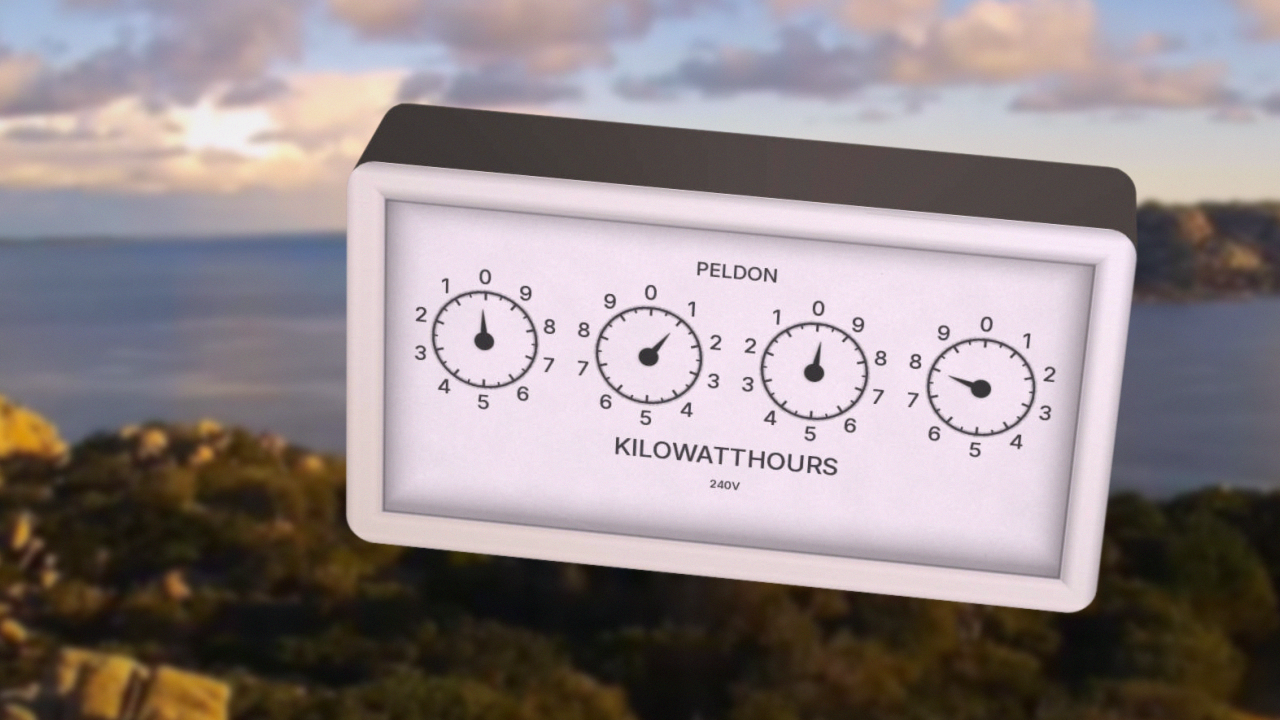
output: 98 (kWh)
